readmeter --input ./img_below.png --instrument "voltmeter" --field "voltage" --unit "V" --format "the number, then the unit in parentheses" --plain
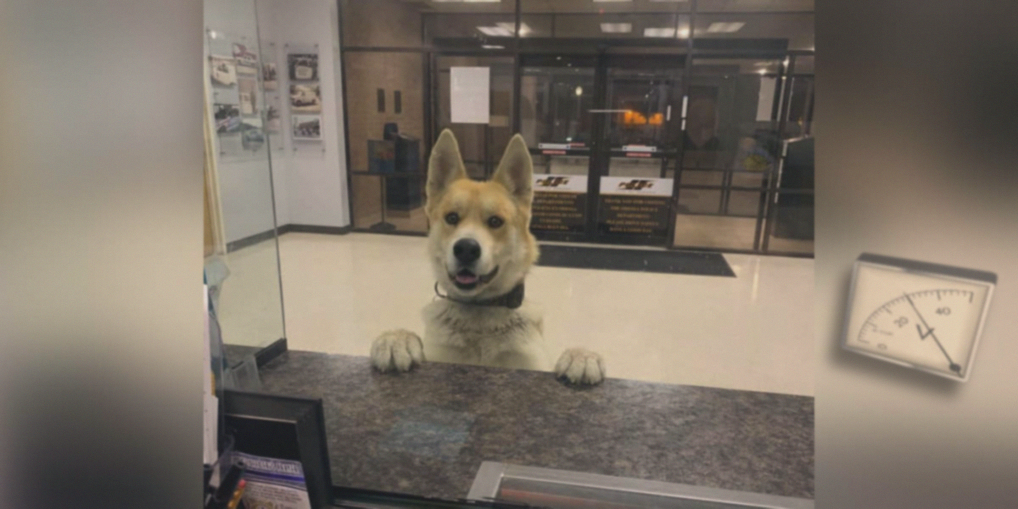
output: 30 (V)
